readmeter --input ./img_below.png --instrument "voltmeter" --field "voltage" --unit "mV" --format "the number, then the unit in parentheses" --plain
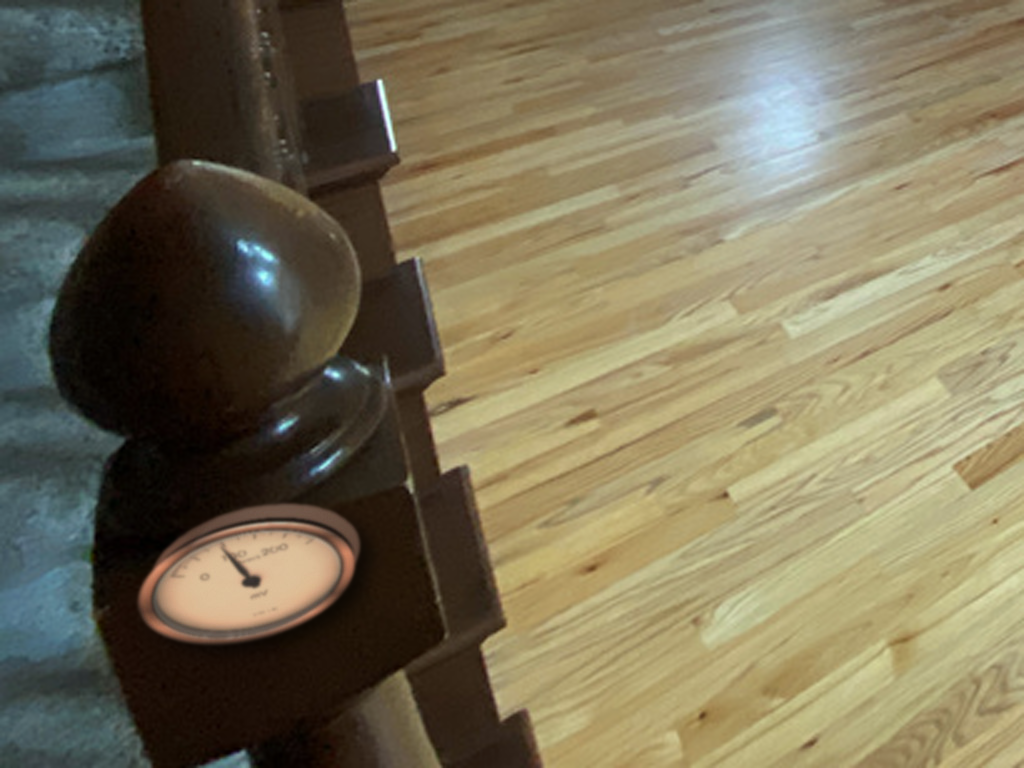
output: 100 (mV)
